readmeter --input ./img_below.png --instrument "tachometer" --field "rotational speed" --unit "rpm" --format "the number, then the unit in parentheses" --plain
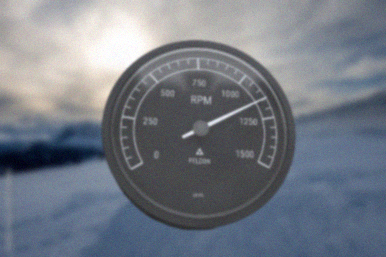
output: 1150 (rpm)
